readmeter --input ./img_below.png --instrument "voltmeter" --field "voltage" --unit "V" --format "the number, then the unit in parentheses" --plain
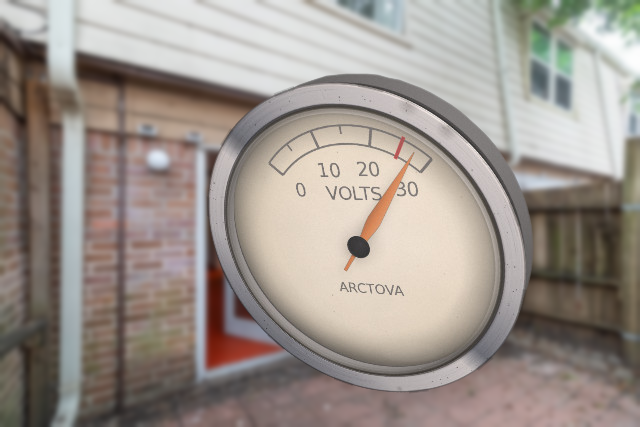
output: 27.5 (V)
